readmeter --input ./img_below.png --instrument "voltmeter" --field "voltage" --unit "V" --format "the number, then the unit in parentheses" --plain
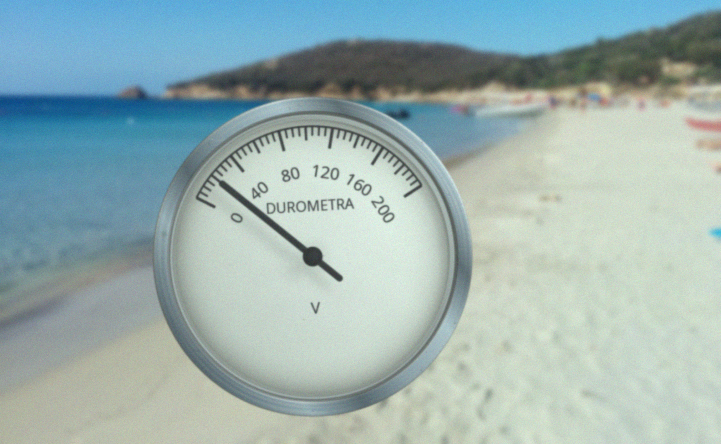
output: 20 (V)
